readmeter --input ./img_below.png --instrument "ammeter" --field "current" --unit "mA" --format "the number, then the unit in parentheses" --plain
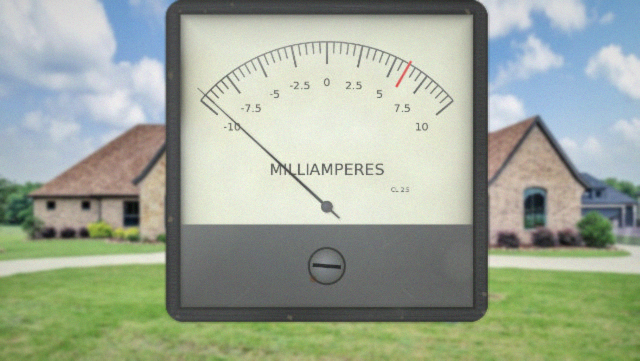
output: -9.5 (mA)
